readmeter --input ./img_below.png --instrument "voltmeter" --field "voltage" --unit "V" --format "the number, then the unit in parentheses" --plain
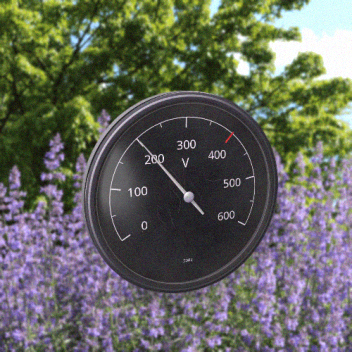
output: 200 (V)
